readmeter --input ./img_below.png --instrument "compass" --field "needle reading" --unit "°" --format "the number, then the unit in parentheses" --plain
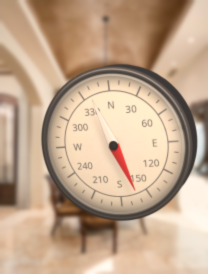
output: 160 (°)
